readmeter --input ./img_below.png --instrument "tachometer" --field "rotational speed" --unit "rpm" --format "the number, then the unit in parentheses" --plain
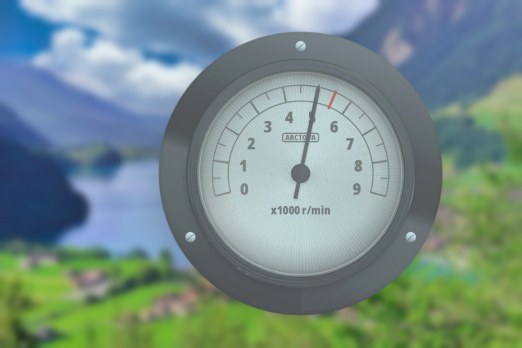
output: 5000 (rpm)
